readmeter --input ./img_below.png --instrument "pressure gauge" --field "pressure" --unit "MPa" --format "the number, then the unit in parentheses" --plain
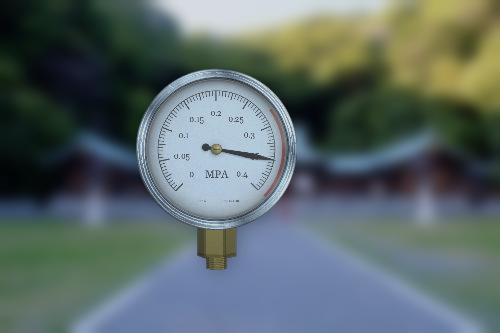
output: 0.35 (MPa)
